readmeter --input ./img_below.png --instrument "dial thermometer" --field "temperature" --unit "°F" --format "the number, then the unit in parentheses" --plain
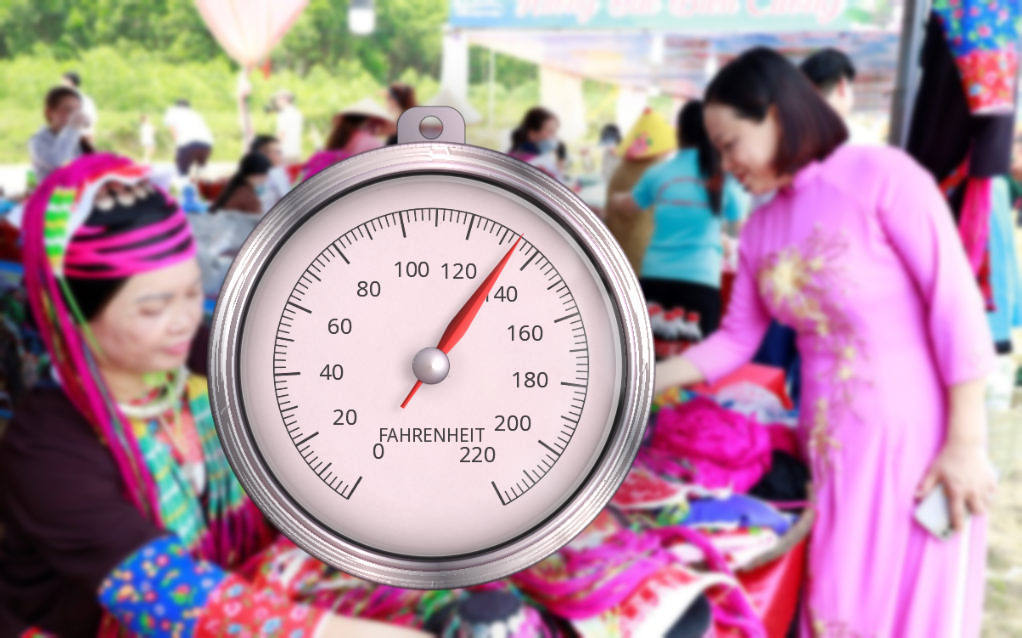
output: 134 (°F)
